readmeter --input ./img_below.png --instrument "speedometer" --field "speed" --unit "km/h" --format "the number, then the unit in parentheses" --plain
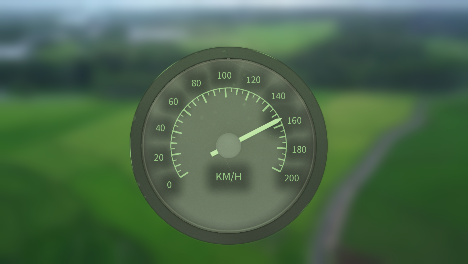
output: 155 (km/h)
